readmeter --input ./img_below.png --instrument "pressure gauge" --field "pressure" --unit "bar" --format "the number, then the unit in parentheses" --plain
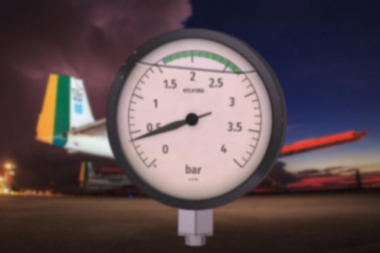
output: 0.4 (bar)
